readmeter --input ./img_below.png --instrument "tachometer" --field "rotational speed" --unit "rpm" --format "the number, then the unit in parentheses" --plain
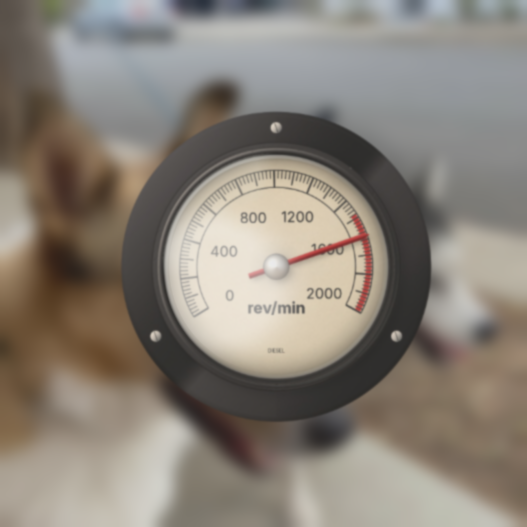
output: 1600 (rpm)
